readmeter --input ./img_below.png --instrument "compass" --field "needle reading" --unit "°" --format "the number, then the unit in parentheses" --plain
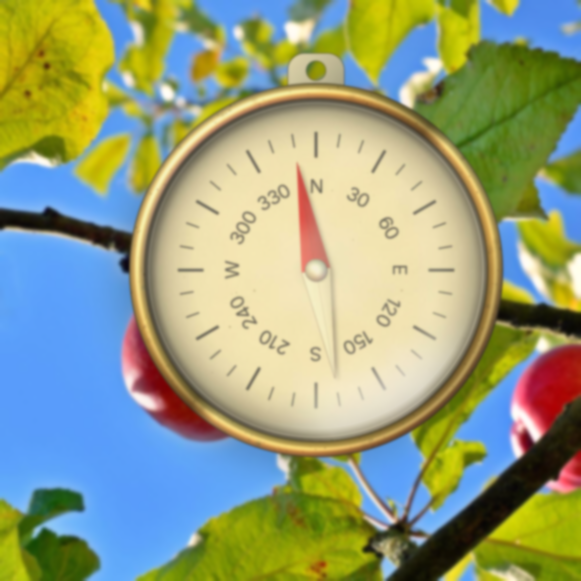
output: 350 (°)
